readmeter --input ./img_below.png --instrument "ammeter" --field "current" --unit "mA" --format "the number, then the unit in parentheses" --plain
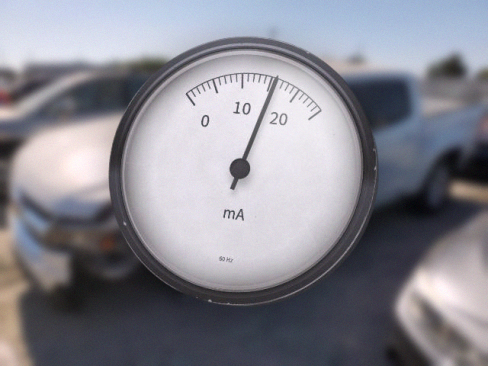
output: 16 (mA)
